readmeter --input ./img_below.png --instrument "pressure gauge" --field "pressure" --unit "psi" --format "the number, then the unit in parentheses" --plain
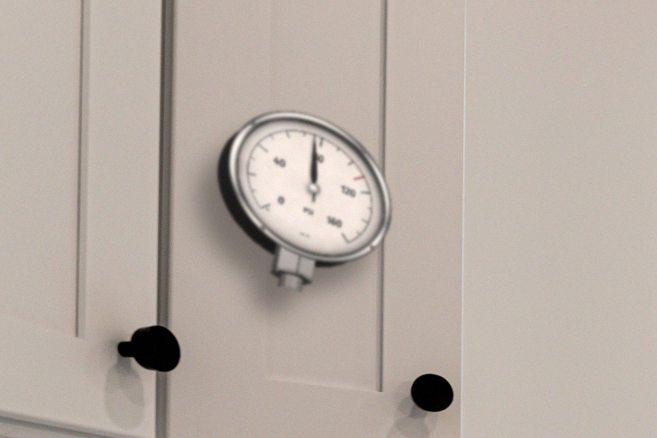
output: 75 (psi)
